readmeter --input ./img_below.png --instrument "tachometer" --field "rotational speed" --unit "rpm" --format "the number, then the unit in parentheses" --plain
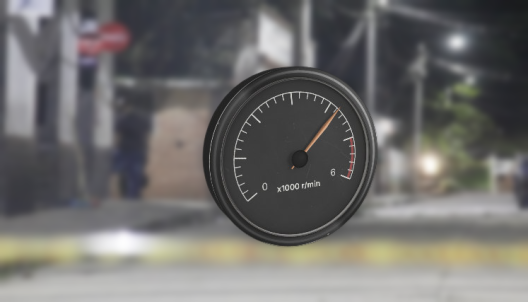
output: 4200 (rpm)
